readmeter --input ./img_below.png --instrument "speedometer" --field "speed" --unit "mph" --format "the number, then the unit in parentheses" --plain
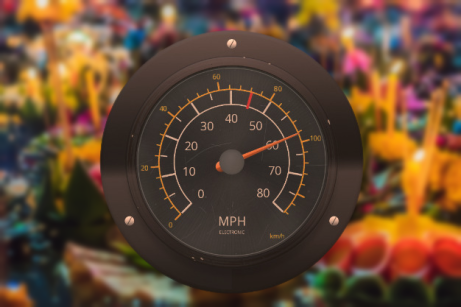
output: 60 (mph)
